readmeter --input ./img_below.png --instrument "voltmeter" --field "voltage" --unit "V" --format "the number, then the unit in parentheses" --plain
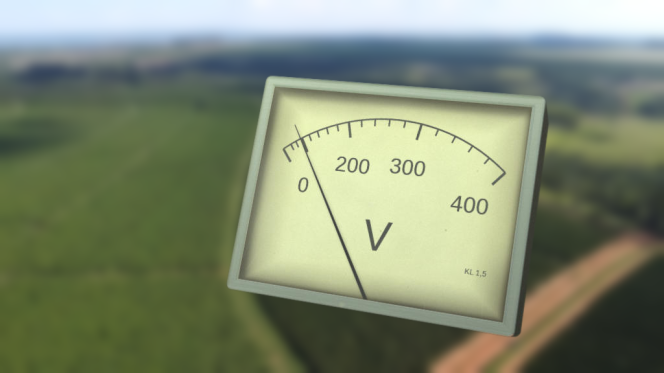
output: 100 (V)
